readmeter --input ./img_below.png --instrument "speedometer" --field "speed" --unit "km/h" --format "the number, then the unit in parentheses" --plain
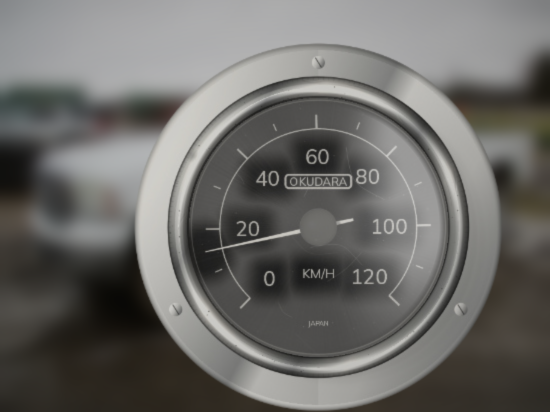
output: 15 (km/h)
